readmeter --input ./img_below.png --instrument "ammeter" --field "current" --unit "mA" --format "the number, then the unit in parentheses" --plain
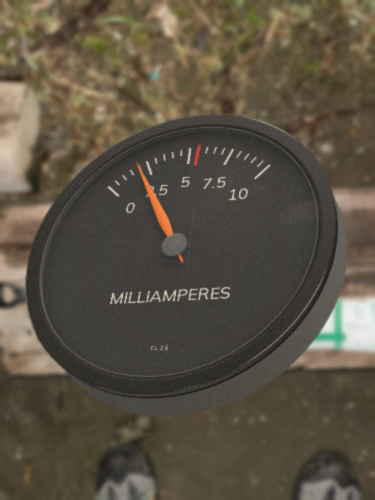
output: 2 (mA)
